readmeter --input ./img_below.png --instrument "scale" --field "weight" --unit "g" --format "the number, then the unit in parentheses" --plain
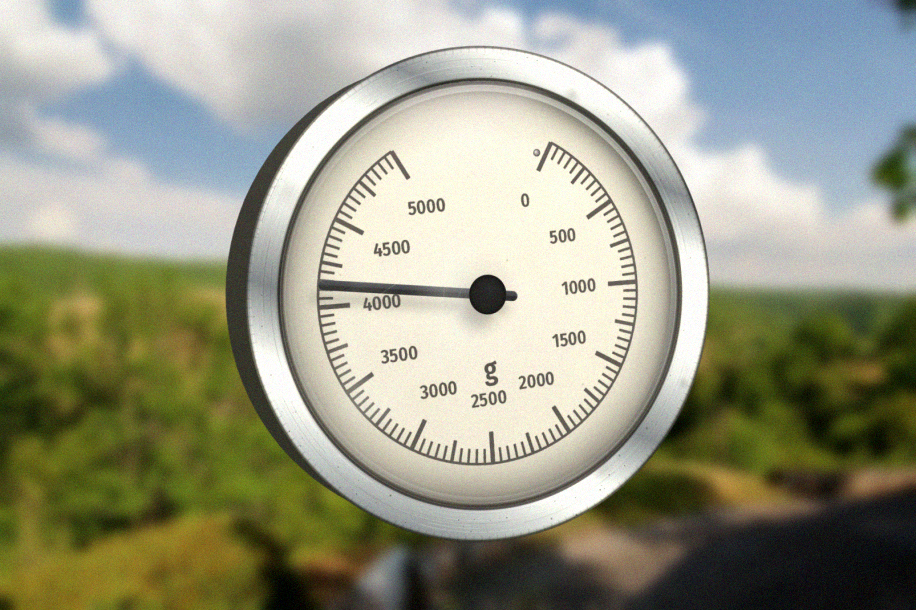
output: 4125 (g)
